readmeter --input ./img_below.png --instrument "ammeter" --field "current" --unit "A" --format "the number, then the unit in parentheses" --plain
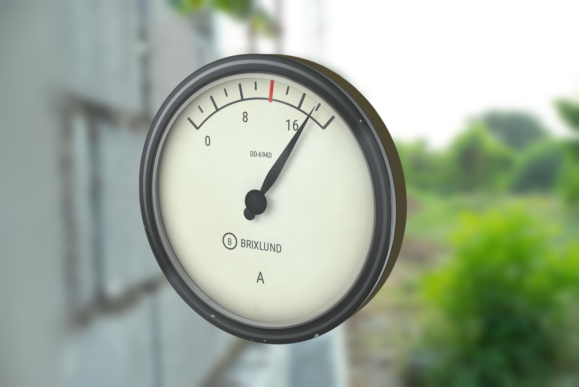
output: 18 (A)
